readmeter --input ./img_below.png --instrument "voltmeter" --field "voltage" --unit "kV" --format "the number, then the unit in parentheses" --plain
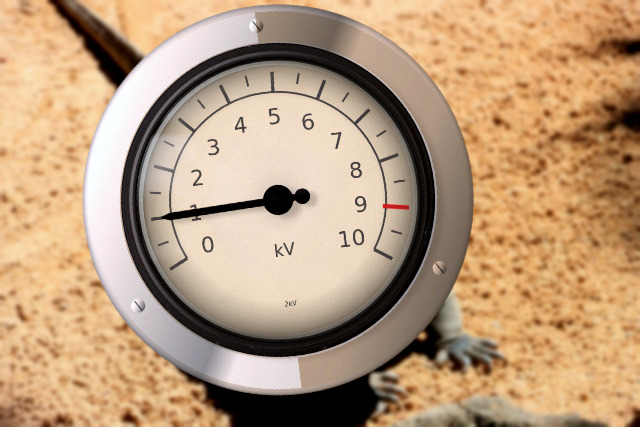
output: 1 (kV)
